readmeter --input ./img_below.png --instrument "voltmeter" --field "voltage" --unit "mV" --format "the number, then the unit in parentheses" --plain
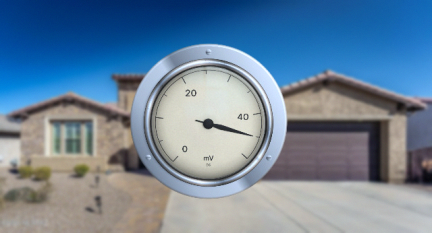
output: 45 (mV)
